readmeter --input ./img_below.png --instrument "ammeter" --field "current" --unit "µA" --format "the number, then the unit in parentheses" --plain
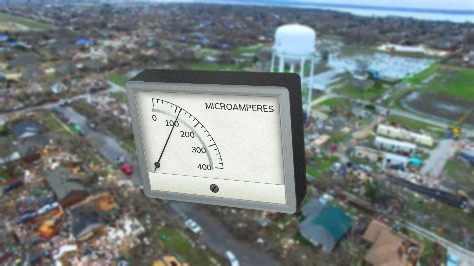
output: 120 (µA)
